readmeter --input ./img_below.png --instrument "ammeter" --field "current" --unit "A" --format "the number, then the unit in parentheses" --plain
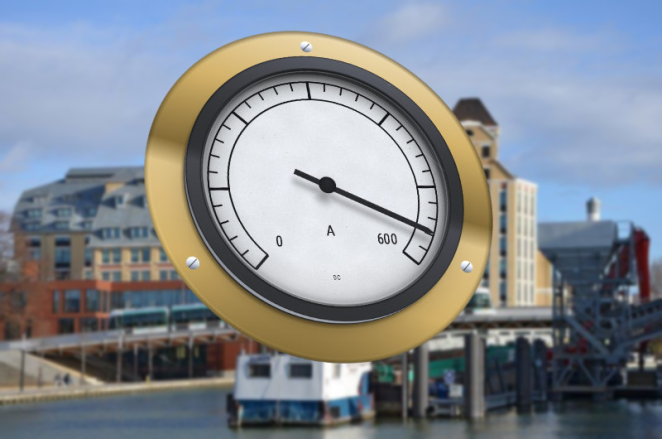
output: 560 (A)
